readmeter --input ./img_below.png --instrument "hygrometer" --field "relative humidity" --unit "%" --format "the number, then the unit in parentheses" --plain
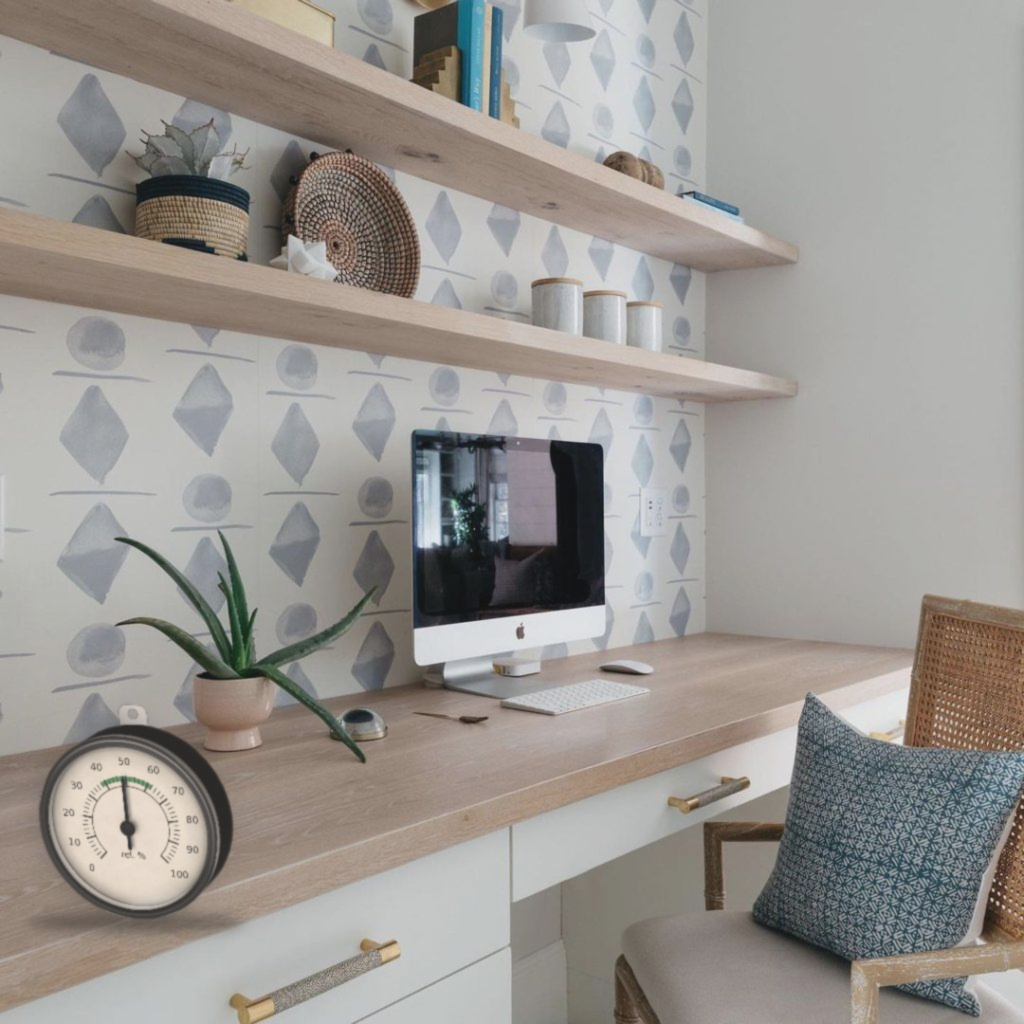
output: 50 (%)
